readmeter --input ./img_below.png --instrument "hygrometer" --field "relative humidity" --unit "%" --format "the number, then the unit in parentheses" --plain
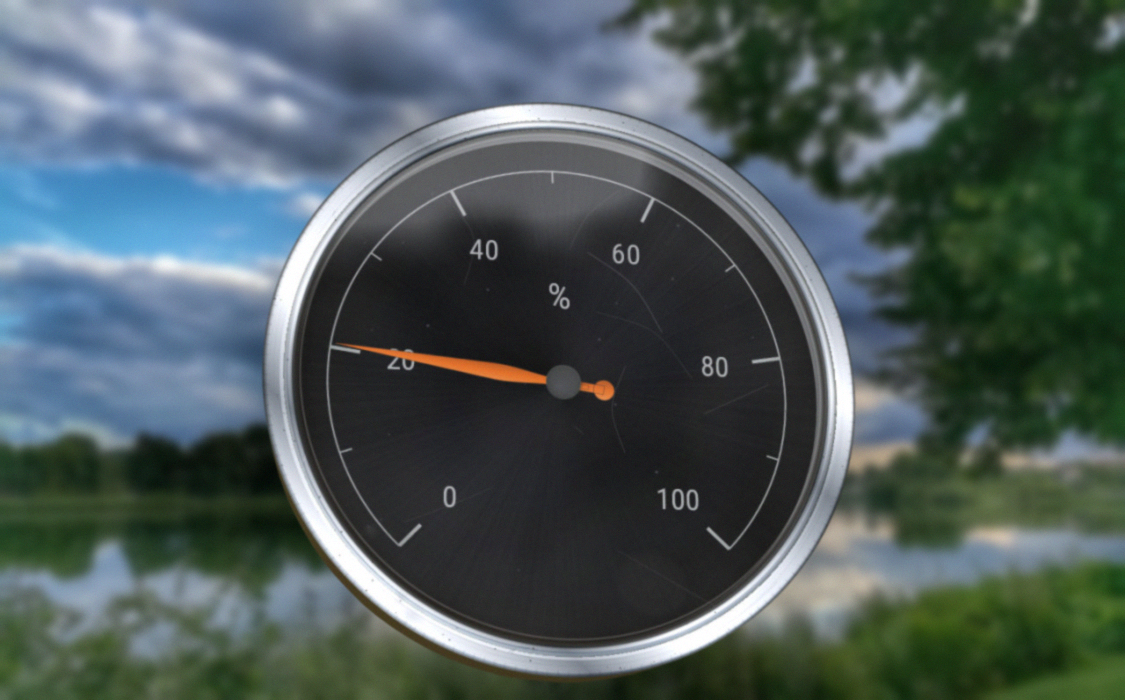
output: 20 (%)
